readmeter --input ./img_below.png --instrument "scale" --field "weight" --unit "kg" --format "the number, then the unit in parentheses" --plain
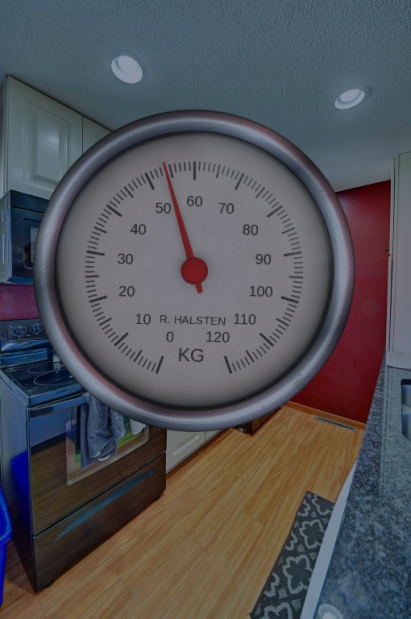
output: 54 (kg)
